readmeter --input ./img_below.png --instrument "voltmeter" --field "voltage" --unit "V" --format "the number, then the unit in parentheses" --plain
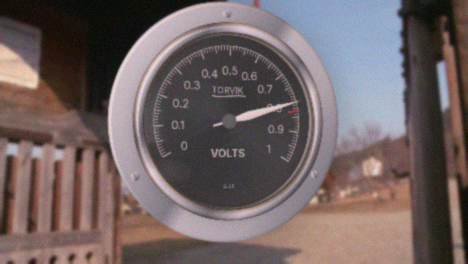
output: 0.8 (V)
